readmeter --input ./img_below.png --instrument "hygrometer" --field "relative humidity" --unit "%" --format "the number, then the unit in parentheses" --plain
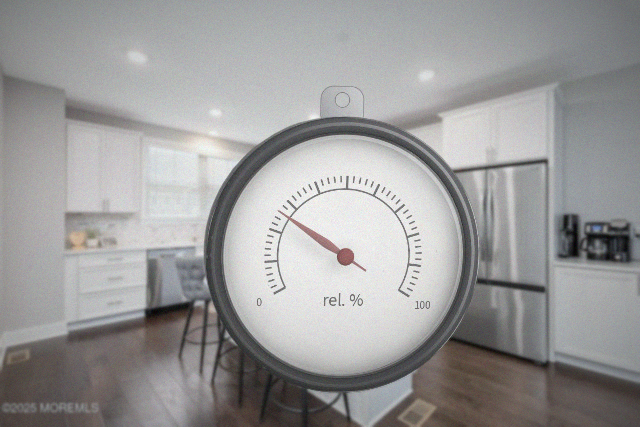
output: 26 (%)
